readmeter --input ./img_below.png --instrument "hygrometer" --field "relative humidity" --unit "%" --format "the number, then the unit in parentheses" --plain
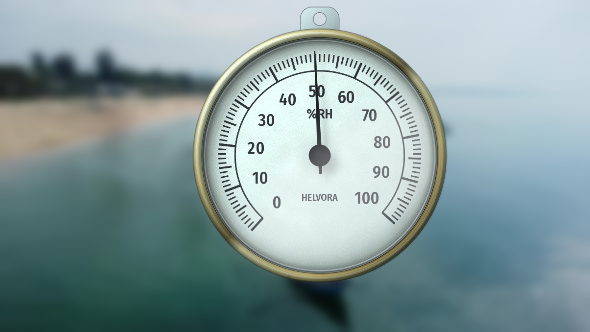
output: 50 (%)
